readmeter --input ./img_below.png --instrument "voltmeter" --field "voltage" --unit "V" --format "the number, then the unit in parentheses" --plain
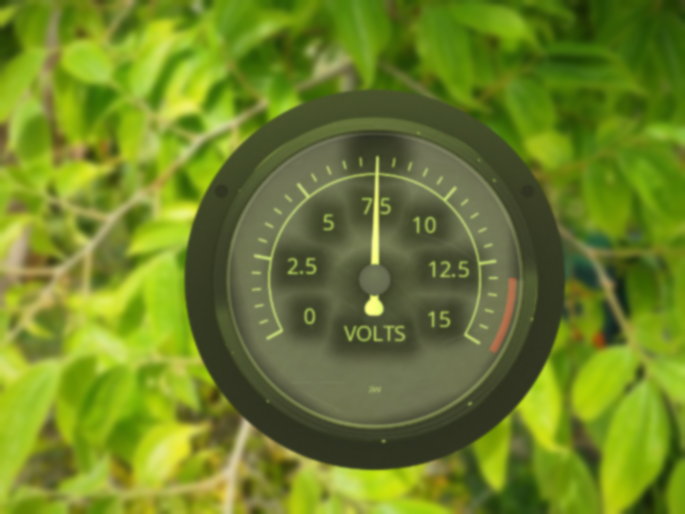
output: 7.5 (V)
